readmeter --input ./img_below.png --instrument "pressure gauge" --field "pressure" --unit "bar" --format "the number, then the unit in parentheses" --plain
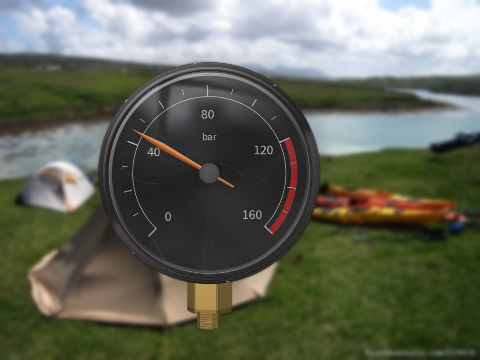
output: 45 (bar)
